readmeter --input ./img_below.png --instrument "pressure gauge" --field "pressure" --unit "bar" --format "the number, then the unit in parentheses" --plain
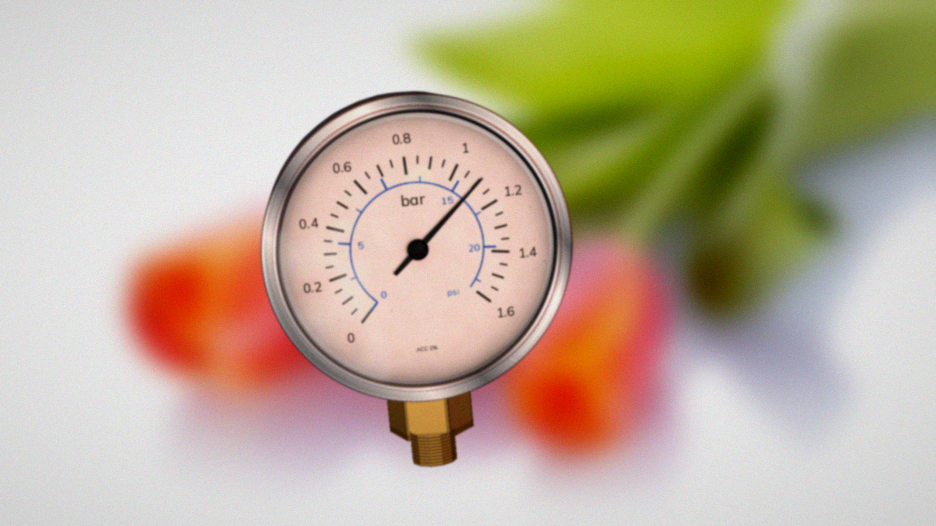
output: 1.1 (bar)
